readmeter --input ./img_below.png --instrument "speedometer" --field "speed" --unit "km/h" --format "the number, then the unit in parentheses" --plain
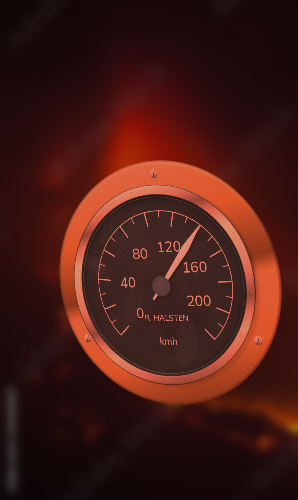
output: 140 (km/h)
